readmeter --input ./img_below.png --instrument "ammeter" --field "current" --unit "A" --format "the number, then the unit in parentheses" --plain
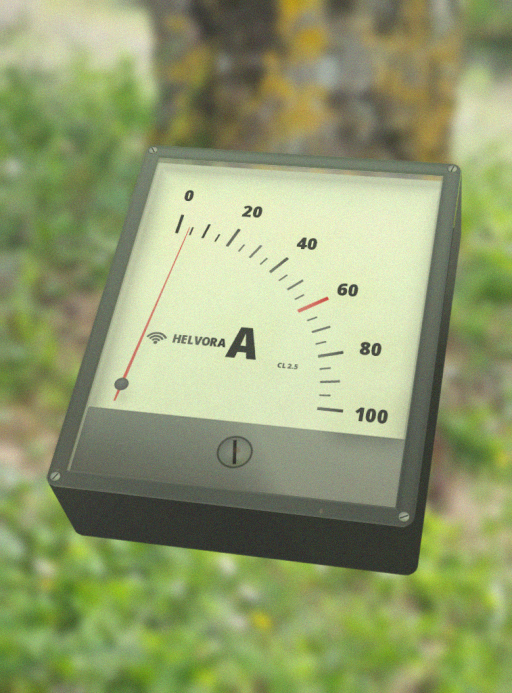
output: 5 (A)
